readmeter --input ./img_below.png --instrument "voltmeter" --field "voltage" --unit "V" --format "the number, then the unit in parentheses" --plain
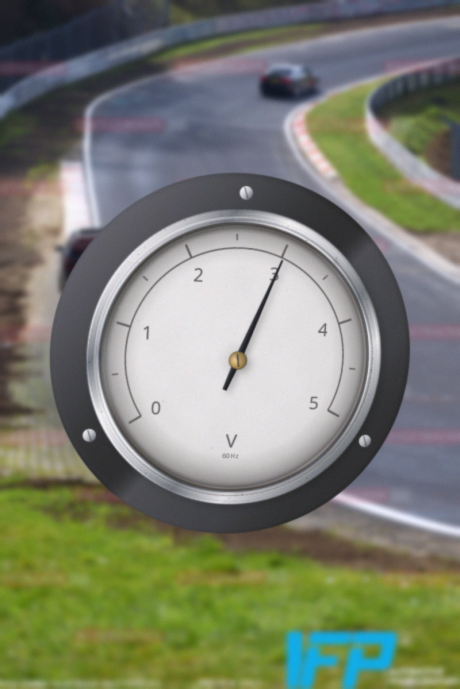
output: 3 (V)
